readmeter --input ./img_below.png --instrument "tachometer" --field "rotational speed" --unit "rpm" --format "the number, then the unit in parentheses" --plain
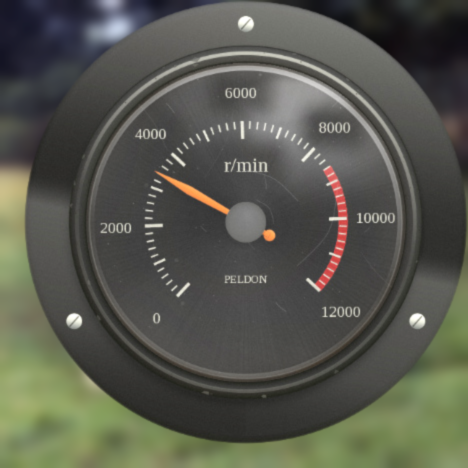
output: 3400 (rpm)
